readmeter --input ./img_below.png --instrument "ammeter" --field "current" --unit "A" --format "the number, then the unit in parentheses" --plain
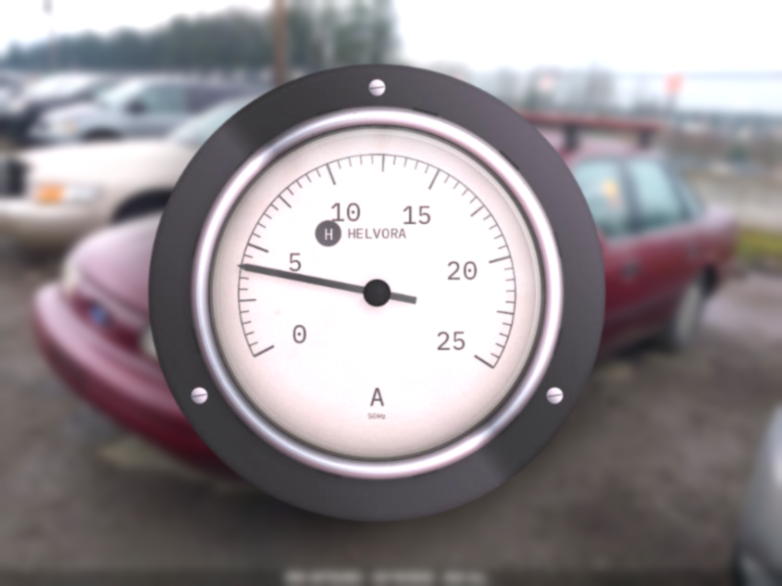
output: 4 (A)
